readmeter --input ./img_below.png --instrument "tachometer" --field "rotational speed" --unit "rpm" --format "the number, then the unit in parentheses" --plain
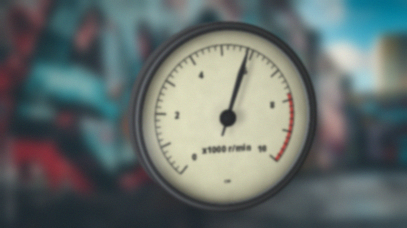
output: 5800 (rpm)
